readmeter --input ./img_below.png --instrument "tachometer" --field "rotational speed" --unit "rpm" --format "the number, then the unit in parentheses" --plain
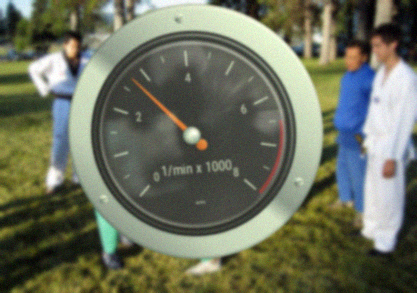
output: 2750 (rpm)
